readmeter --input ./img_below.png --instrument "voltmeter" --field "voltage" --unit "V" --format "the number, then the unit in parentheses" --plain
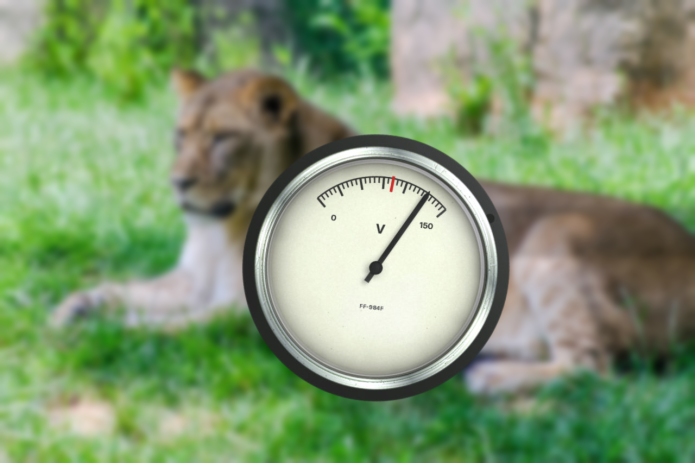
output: 125 (V)
